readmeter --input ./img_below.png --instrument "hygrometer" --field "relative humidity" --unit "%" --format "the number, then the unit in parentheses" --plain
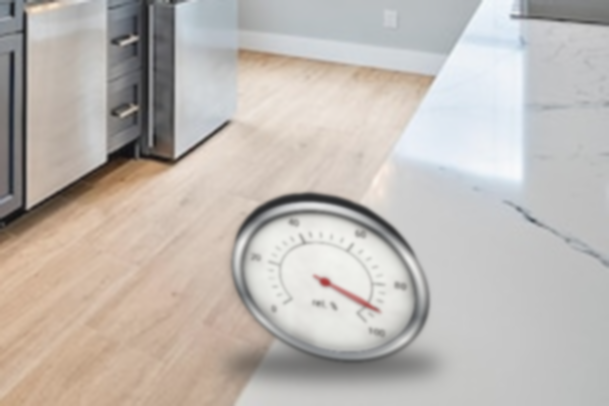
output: 92 (%)
